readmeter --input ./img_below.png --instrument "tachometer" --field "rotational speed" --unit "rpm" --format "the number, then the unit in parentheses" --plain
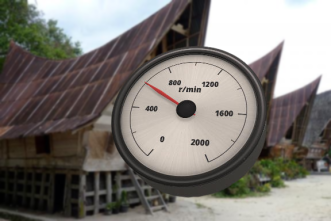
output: 600 (rpm)
